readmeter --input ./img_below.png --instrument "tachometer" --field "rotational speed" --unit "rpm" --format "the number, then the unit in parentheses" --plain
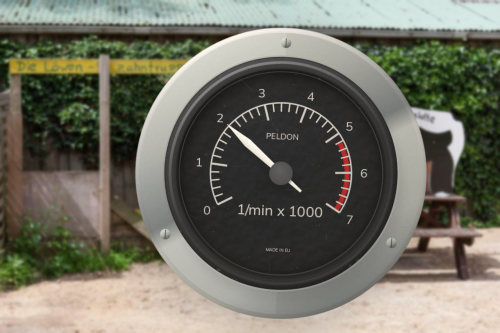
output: 2000 (rpm)
